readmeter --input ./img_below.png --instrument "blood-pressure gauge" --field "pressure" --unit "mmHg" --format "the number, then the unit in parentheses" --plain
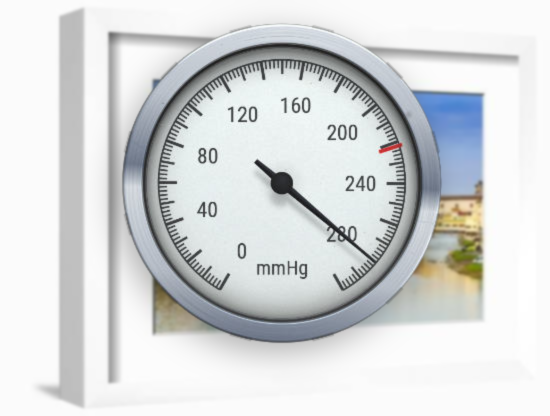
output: 280 (mmHg)
